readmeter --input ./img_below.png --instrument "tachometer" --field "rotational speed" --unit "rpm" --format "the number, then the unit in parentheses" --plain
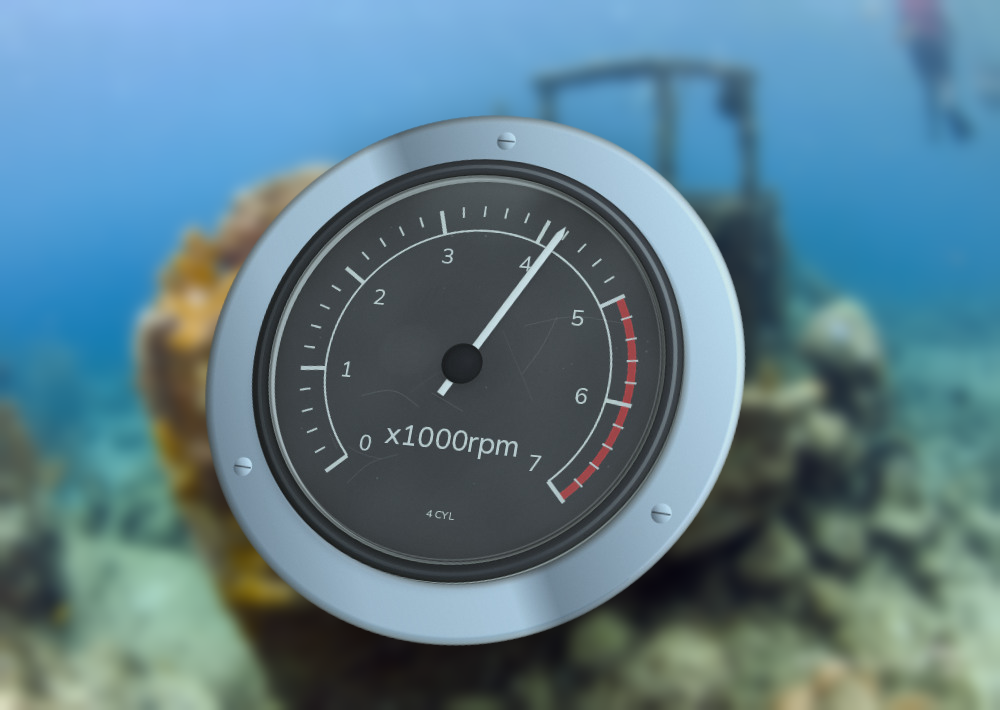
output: 4200 (rpm)
